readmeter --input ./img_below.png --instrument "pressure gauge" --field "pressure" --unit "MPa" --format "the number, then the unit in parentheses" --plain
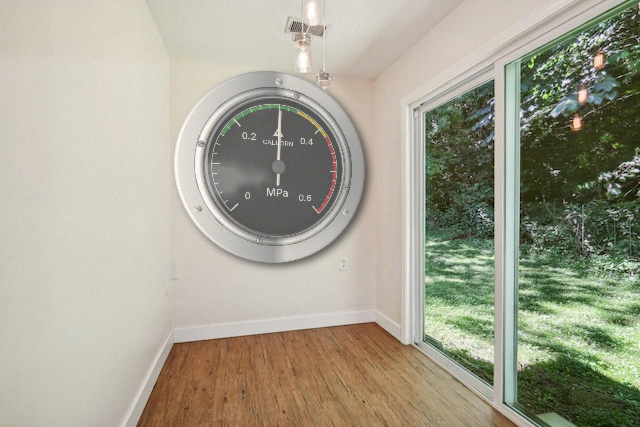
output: 0.3 (MPa)
